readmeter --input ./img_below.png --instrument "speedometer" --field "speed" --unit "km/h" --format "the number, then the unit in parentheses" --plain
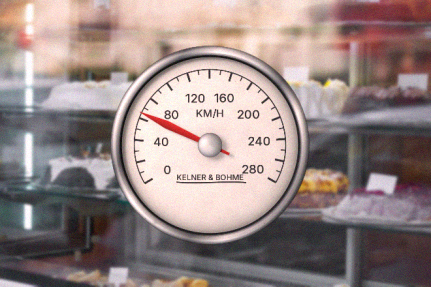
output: 65 (km/h)
